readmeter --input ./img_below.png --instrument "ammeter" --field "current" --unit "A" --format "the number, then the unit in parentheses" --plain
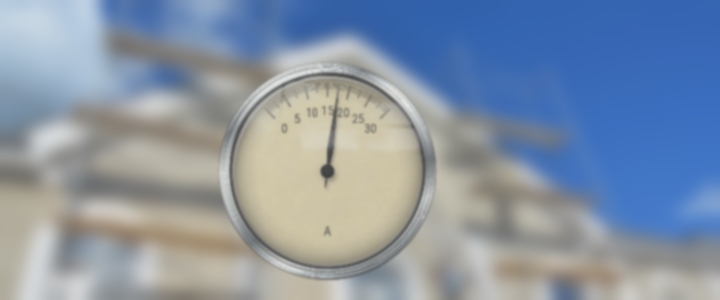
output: 17.5 (A)
